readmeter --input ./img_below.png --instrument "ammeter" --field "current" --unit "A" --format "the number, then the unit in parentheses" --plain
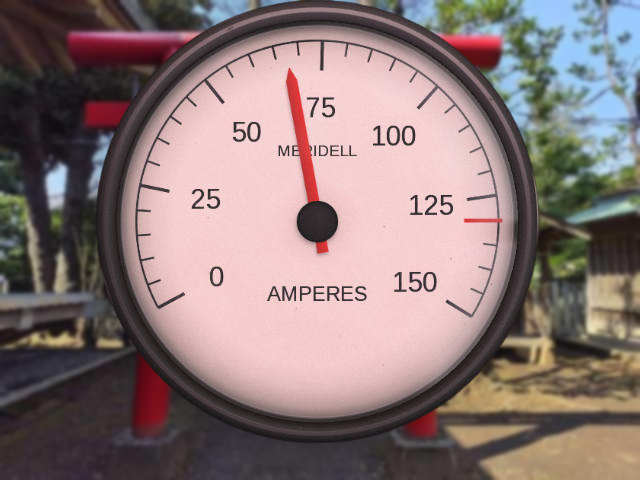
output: 67.5 (A)
